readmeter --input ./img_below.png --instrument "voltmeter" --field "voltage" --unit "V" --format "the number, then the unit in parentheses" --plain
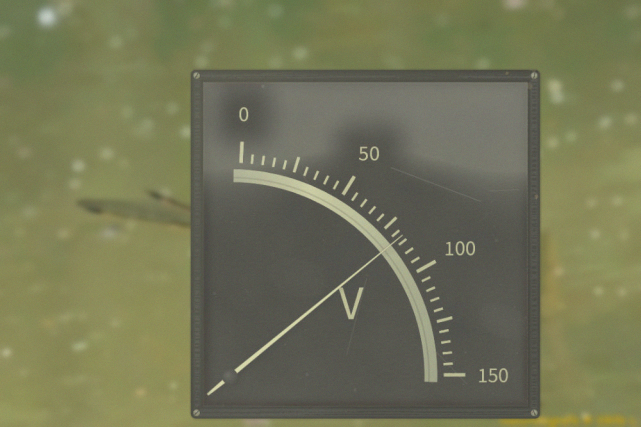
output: 82.5 (V)
